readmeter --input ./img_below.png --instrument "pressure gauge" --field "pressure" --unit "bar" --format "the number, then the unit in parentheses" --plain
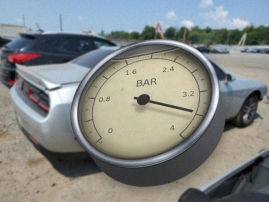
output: 3.6 (bar)
